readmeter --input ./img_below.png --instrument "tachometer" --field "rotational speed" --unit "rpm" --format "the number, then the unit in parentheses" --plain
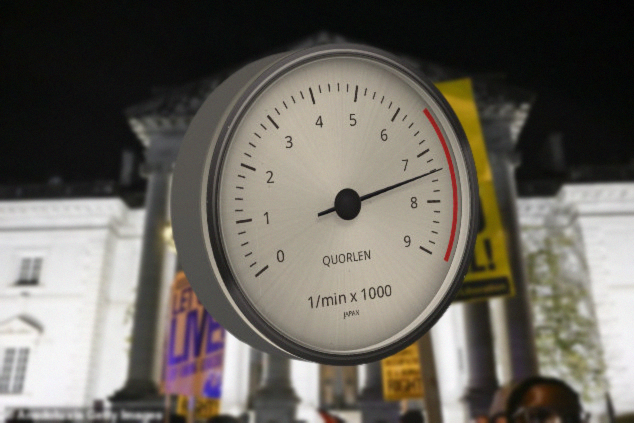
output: 7400 (rpm)
